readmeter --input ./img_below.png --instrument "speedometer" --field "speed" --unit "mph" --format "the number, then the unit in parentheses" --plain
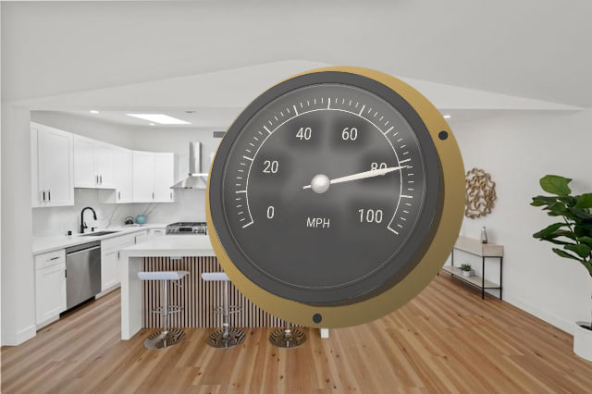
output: 82 (mph)
